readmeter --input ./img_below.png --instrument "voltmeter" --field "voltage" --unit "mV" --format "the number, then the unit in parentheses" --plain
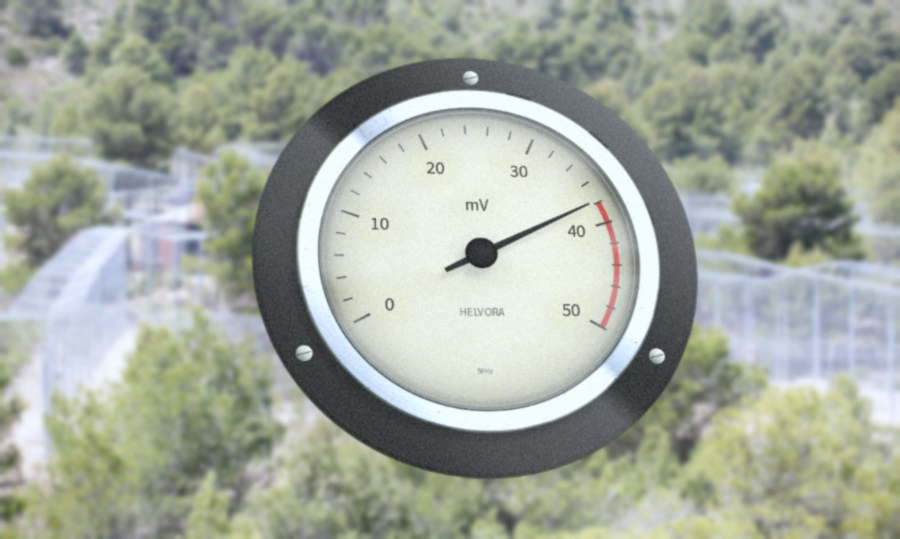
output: 38 (mV)
